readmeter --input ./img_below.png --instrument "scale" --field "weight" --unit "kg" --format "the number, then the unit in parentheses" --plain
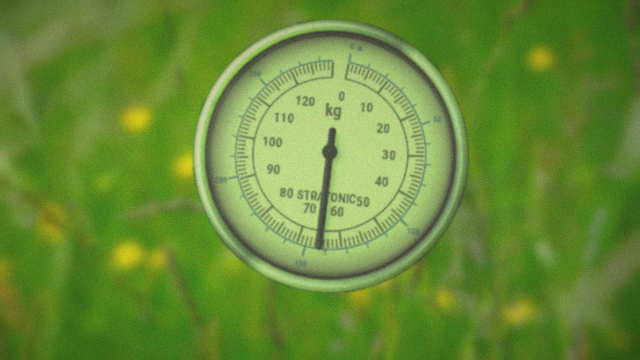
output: 65 (kg)
